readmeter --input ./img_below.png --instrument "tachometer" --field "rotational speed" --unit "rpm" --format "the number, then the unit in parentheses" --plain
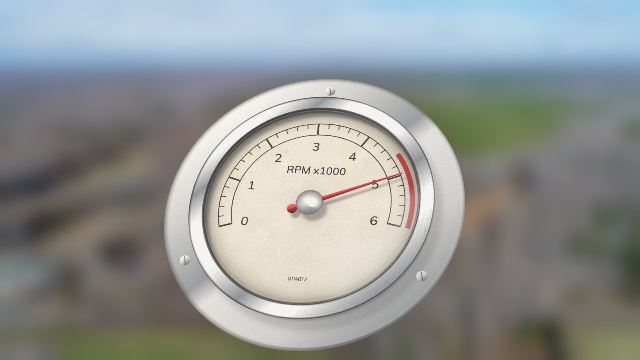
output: 5000 (rpm)
